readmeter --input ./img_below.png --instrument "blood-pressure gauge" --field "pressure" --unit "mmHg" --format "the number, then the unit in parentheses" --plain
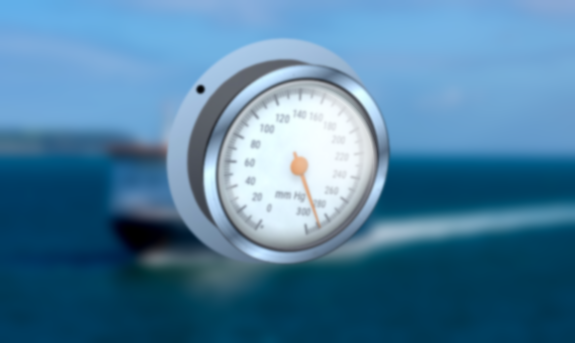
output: 290 (mmHg)
